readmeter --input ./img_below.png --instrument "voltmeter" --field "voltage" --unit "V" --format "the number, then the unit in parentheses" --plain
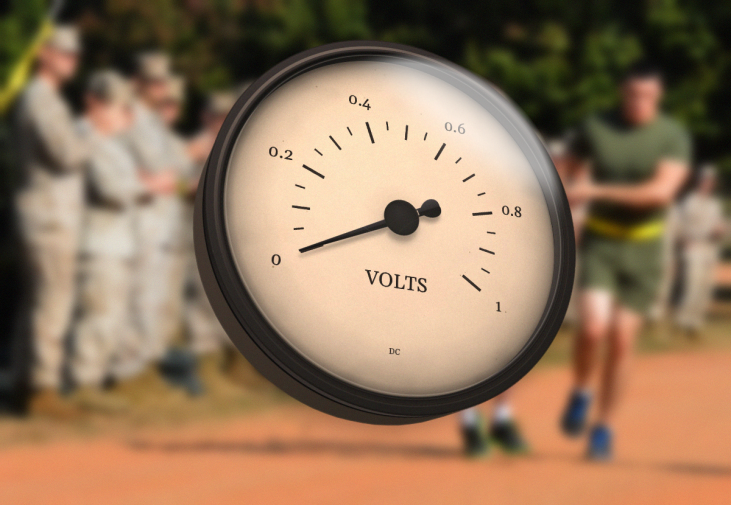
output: 0 (V)
